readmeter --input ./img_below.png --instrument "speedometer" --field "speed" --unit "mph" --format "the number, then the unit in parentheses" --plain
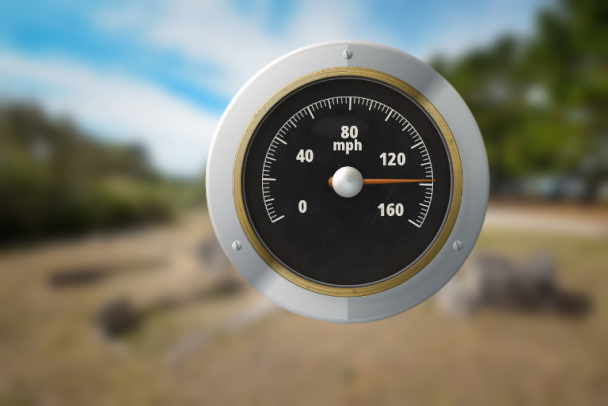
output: 138 (mph)
